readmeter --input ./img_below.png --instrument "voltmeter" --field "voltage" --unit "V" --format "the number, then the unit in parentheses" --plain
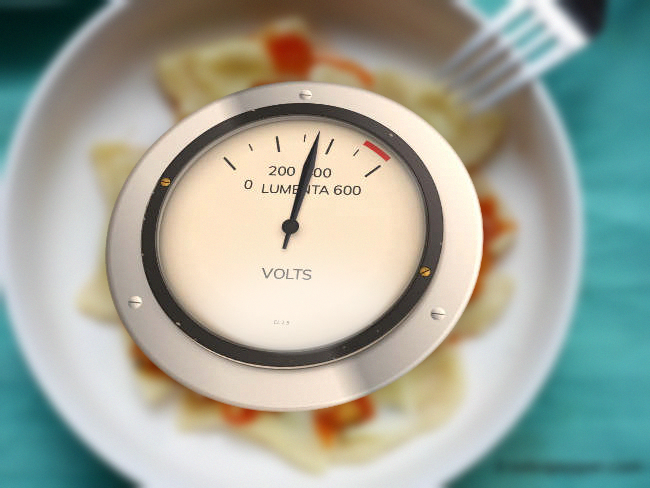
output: 350 (V)
